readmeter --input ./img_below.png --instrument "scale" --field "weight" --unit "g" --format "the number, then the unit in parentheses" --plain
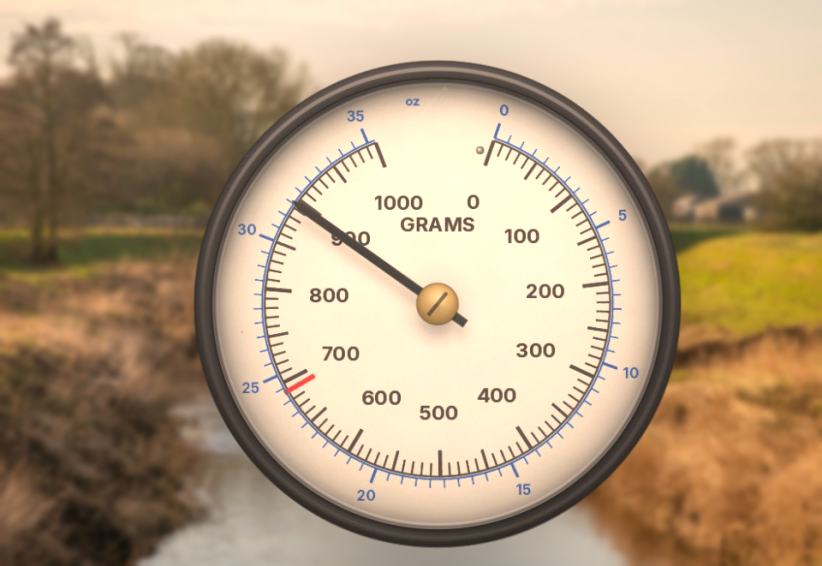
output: 895 (g)
